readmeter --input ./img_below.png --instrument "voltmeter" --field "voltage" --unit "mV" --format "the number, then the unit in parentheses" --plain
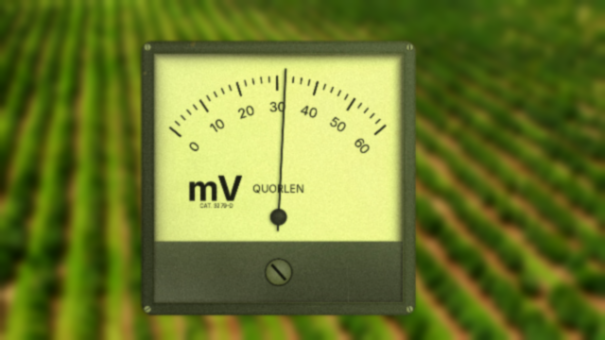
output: 32 (mV)
